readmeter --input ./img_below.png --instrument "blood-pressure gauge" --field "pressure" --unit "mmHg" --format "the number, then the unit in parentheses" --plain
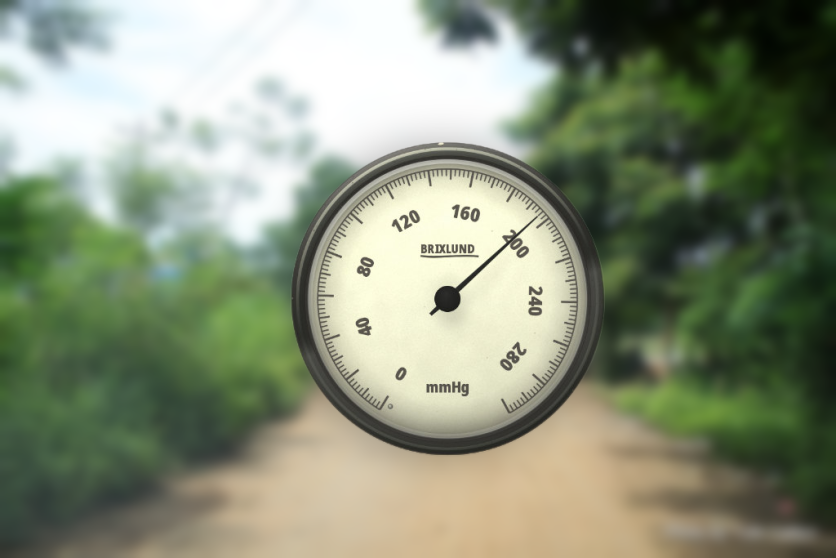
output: 196 (mmHg)
